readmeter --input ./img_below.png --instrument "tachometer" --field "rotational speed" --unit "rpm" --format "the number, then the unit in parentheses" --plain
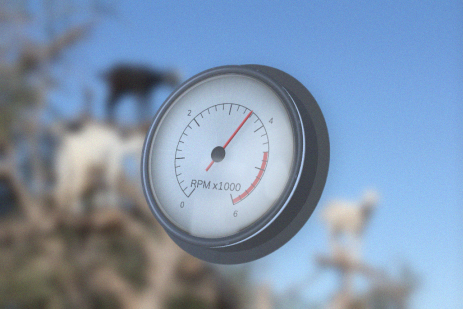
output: 3600 (rpm)
